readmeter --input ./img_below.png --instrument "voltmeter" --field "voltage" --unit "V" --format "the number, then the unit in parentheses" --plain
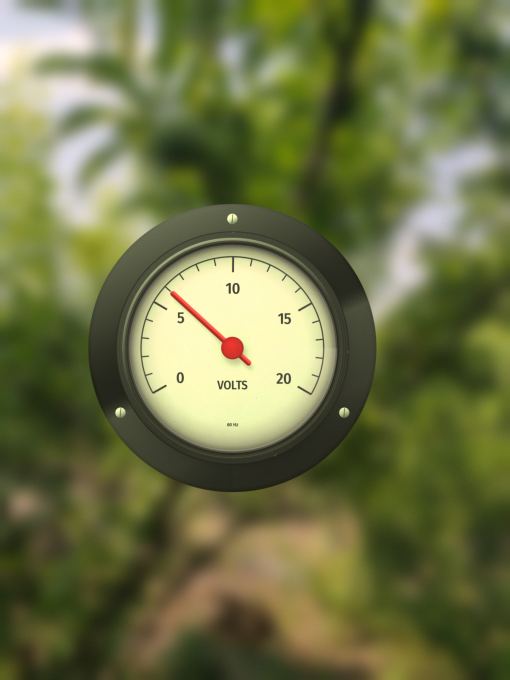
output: 6 (V)
